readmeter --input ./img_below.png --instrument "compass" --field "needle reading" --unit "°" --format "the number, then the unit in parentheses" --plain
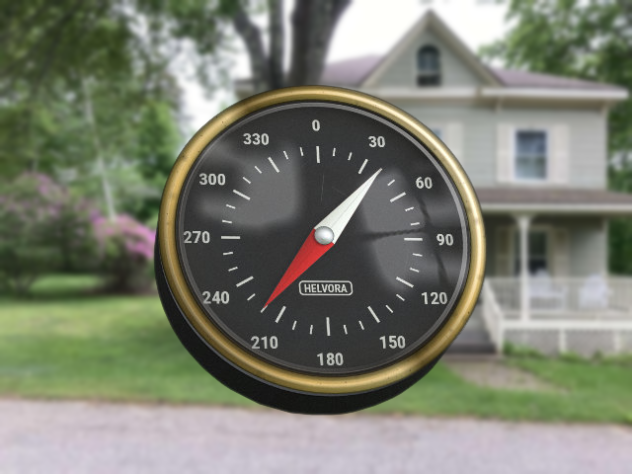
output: 220 (°)
